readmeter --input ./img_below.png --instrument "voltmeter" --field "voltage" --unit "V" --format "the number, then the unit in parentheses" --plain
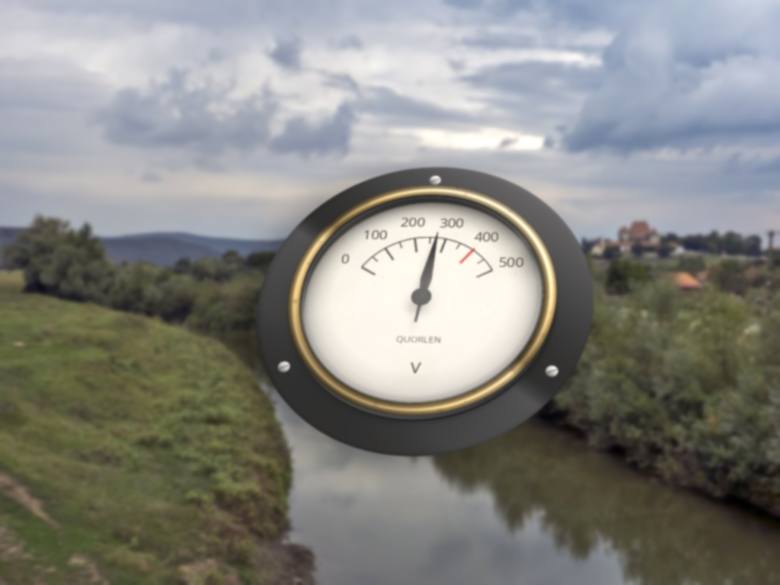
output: 275 (V)
